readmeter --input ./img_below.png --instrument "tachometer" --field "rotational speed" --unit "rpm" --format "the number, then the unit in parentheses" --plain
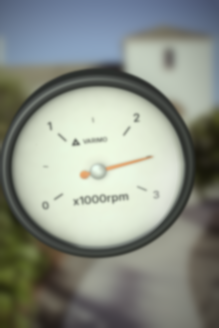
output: 2500 (rpm)
